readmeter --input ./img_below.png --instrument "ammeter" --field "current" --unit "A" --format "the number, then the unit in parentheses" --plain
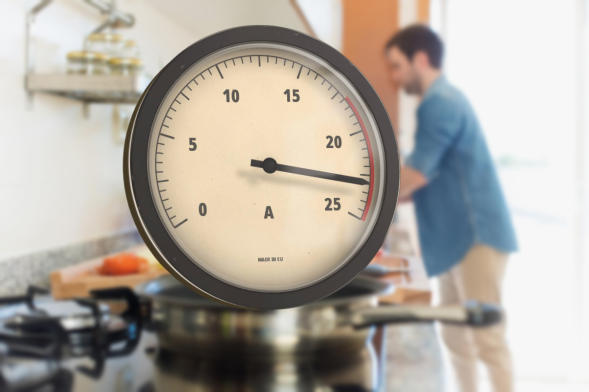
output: 23 (A)
